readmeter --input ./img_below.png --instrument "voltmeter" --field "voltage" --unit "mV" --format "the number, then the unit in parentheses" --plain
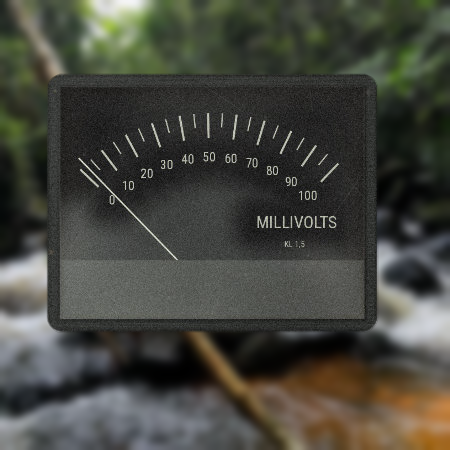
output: 2.5 (mV)
